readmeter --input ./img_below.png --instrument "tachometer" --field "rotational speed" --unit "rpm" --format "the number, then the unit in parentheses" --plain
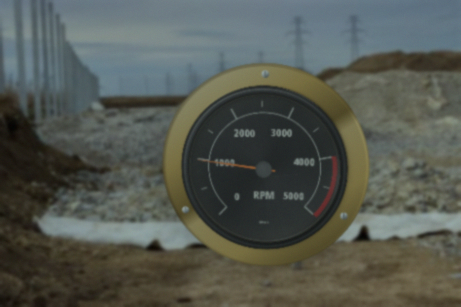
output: 1000 (rpm)
